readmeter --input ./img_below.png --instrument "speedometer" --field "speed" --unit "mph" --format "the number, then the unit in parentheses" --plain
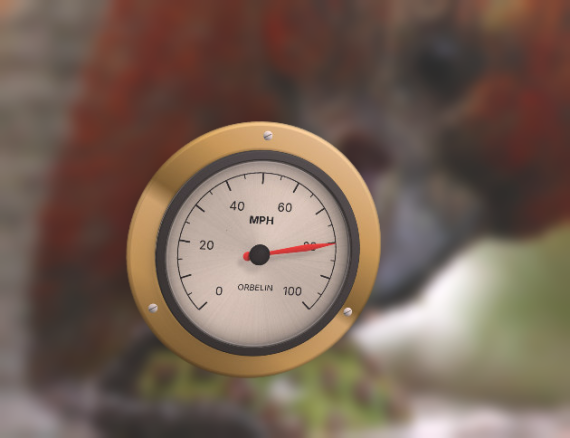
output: 80 (mph)
